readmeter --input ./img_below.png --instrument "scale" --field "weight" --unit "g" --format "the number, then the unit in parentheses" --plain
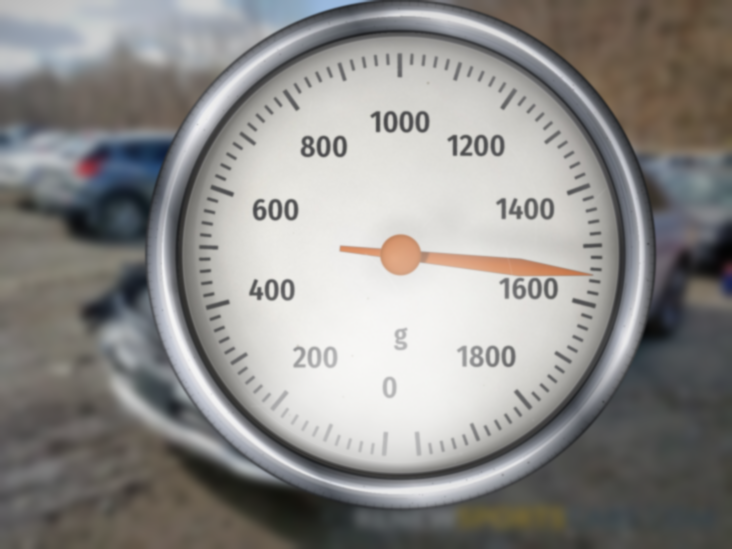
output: 1550 (g)
